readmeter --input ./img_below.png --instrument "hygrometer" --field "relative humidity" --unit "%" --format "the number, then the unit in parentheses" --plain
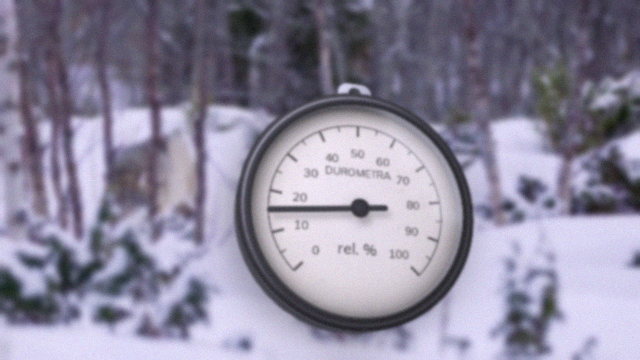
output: 15 (%)
